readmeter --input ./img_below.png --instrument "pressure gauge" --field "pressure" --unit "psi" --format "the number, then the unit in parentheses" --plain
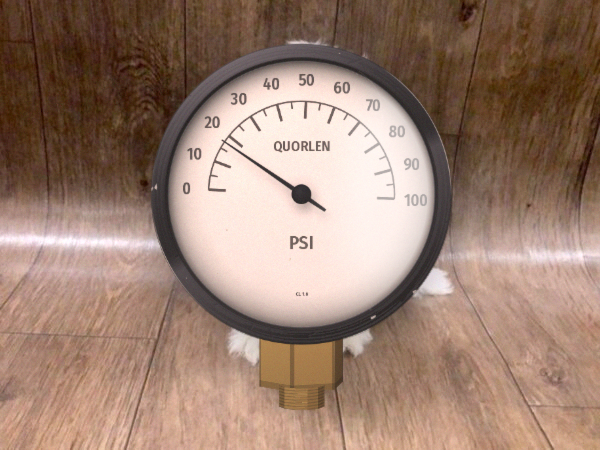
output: 17.5 (psi)
